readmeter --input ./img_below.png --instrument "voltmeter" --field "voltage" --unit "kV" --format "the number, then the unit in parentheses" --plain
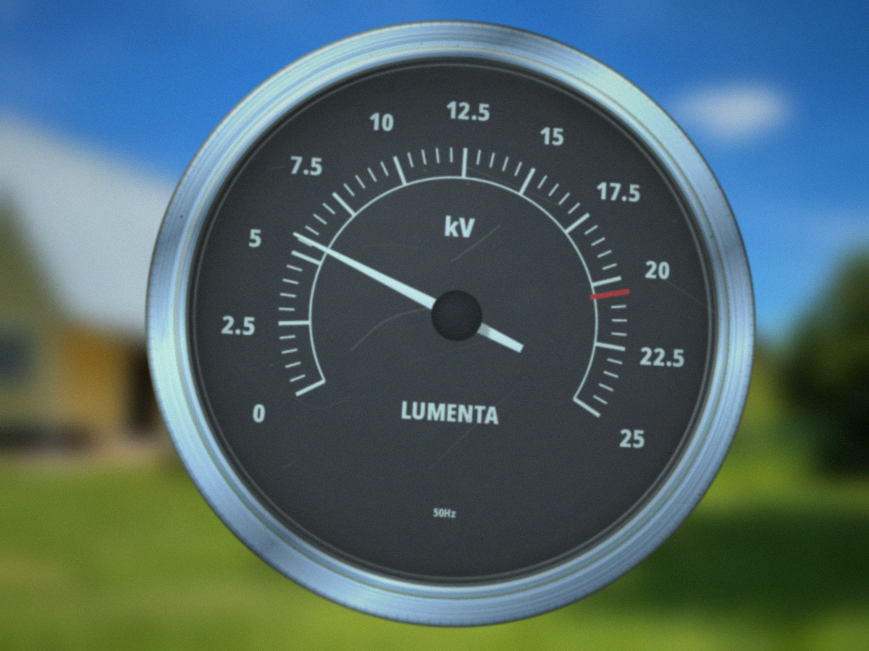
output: 5.5 (kV)
